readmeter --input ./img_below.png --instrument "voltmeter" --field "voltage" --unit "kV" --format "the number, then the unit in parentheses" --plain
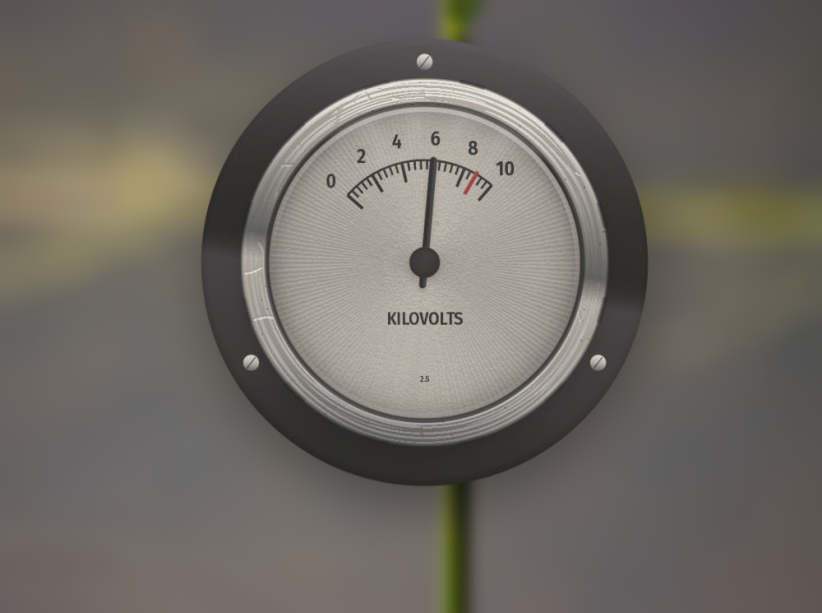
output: 6 (kV)
